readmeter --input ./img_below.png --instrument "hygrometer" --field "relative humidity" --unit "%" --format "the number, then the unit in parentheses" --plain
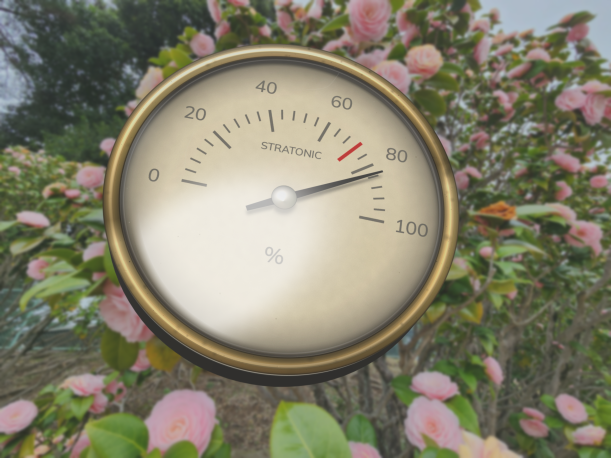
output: 84 (%)
